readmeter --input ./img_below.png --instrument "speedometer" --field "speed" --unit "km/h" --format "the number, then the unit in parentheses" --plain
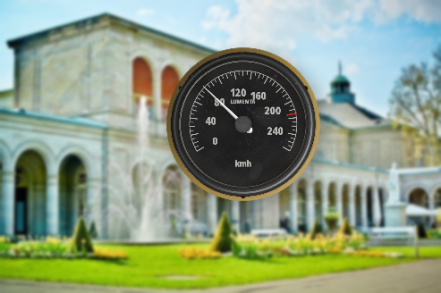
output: 80 (km/h)
